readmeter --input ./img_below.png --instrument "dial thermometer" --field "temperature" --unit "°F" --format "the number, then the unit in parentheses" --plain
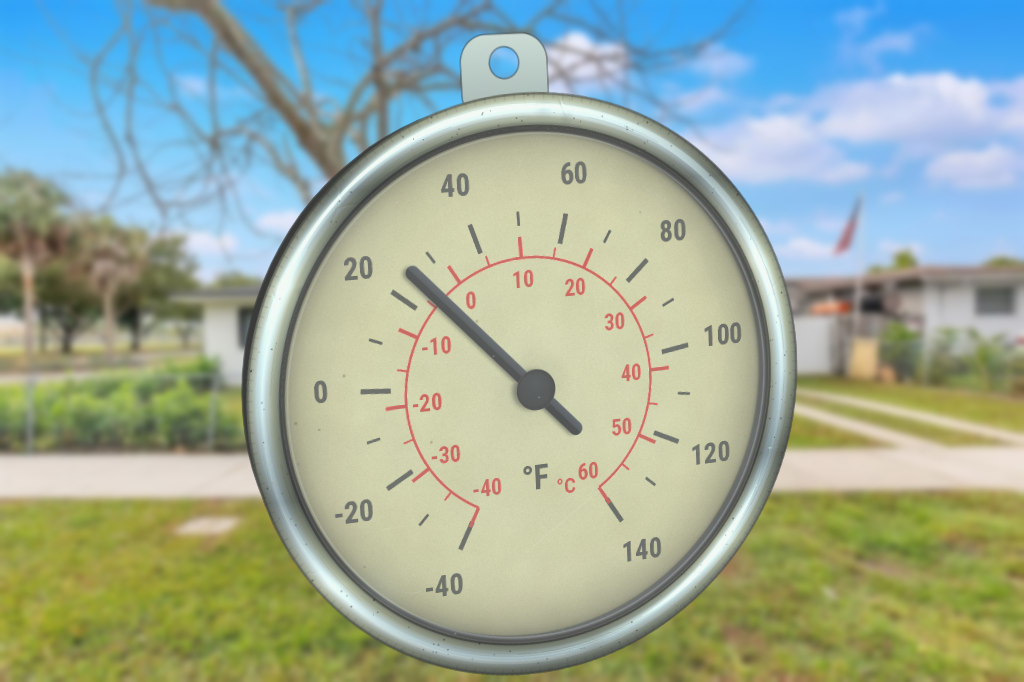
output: 25 (°F)
